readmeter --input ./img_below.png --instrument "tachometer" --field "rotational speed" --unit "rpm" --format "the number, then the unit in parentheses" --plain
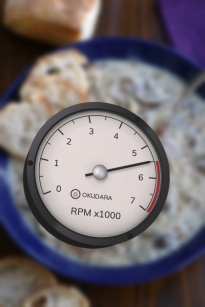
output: 5500 (rpm)
